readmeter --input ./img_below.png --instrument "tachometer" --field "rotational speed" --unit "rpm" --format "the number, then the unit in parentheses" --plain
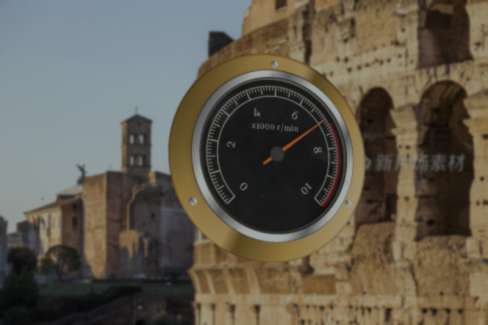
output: 7000 (rpm)
